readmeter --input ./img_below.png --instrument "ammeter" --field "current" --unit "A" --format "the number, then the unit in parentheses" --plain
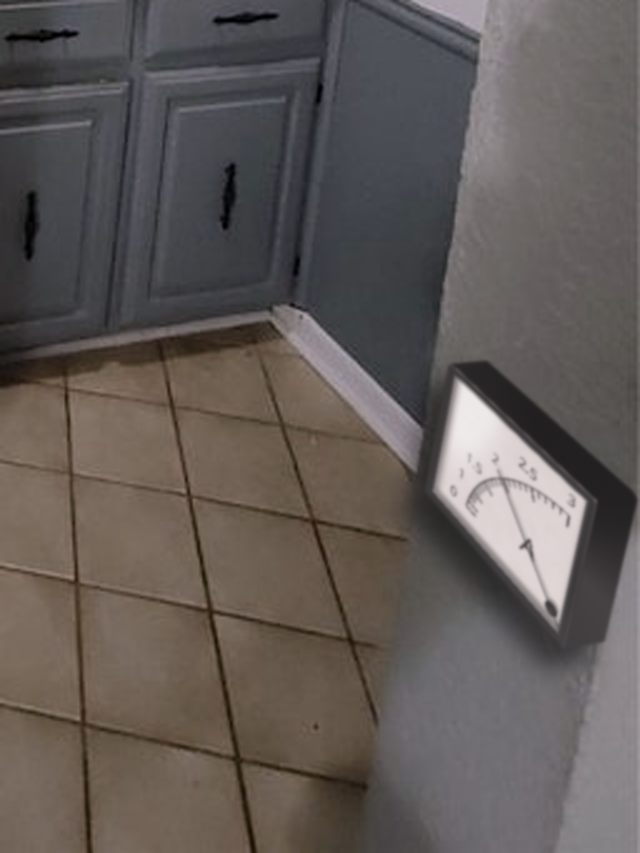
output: 2 (A)
